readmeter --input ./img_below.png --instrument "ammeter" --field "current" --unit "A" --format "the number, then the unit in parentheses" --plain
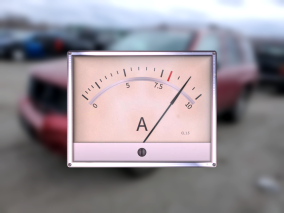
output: 9 (A)
